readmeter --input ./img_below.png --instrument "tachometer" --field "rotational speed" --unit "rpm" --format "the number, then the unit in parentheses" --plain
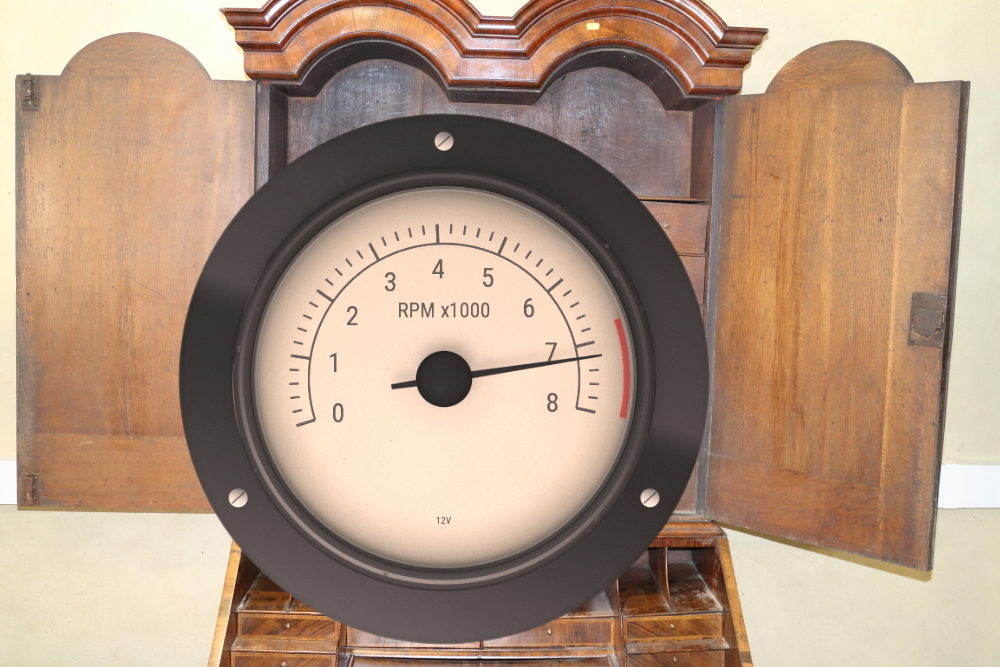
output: 7200 (rpm)
